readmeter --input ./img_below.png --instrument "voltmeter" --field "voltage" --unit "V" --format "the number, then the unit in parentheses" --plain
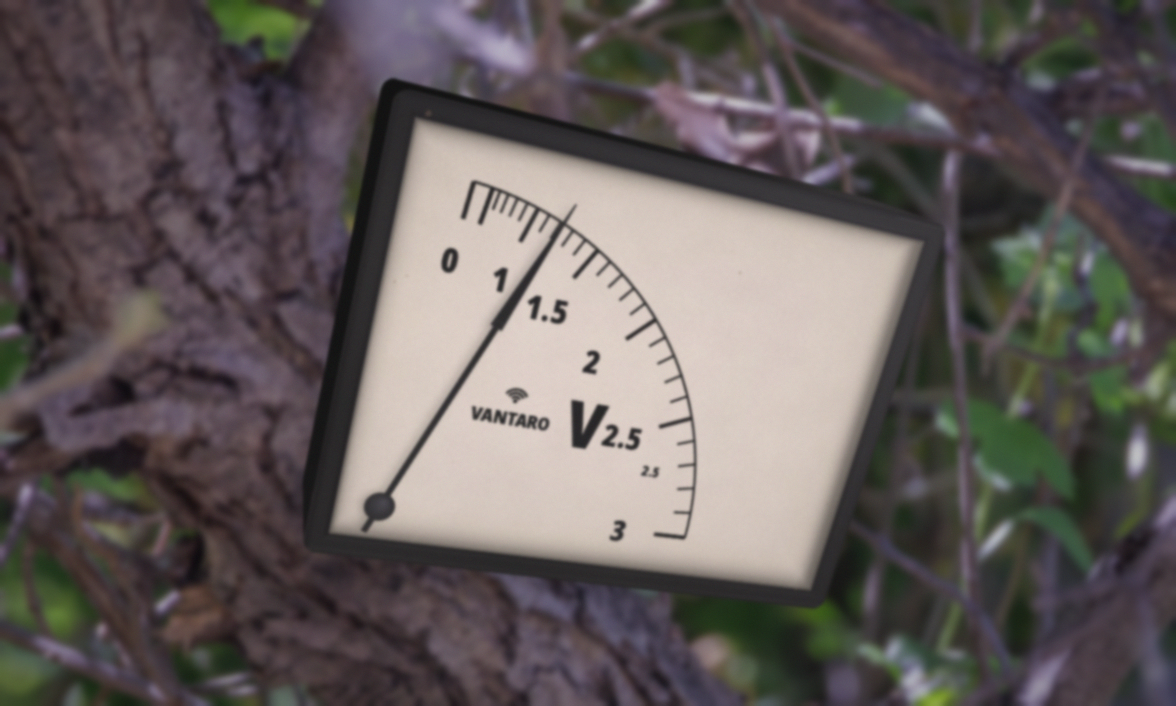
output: 1.2 (V)
